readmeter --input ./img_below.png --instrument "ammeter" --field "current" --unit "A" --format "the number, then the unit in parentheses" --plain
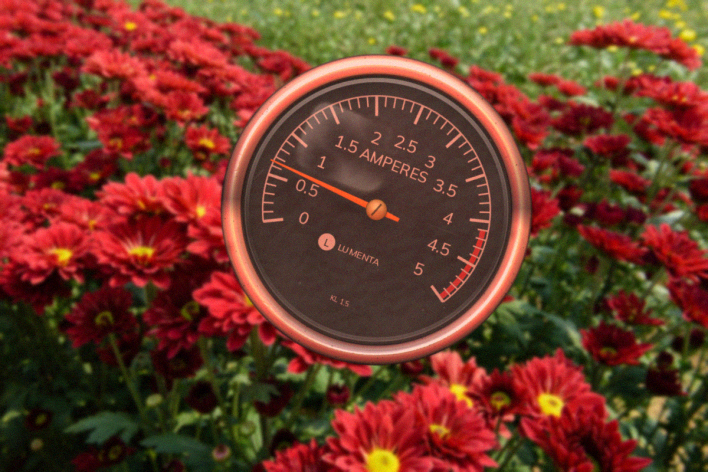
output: 0.65 (A)
